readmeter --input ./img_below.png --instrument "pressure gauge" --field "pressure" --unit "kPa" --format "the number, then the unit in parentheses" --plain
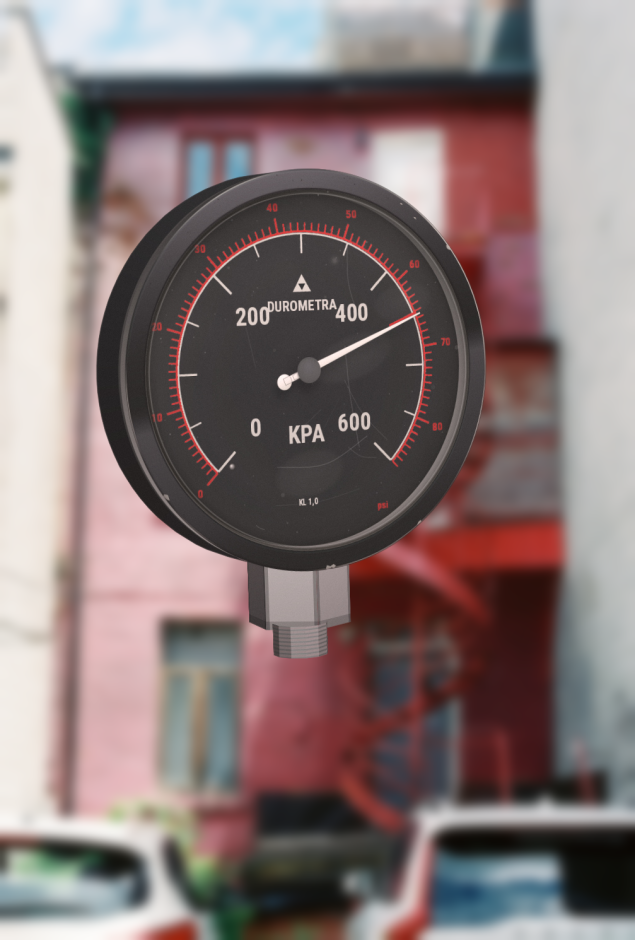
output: 450 (kPa)
